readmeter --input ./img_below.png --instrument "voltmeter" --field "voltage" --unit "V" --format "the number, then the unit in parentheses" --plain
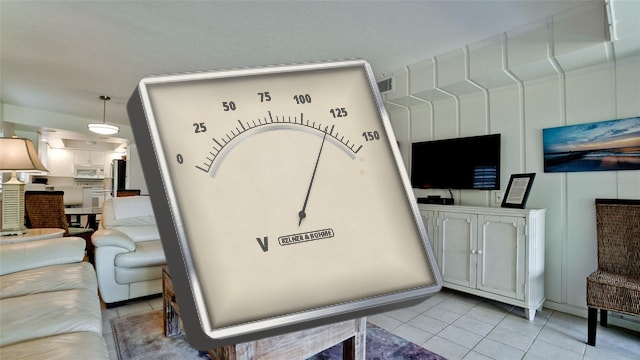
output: 120 (V)
